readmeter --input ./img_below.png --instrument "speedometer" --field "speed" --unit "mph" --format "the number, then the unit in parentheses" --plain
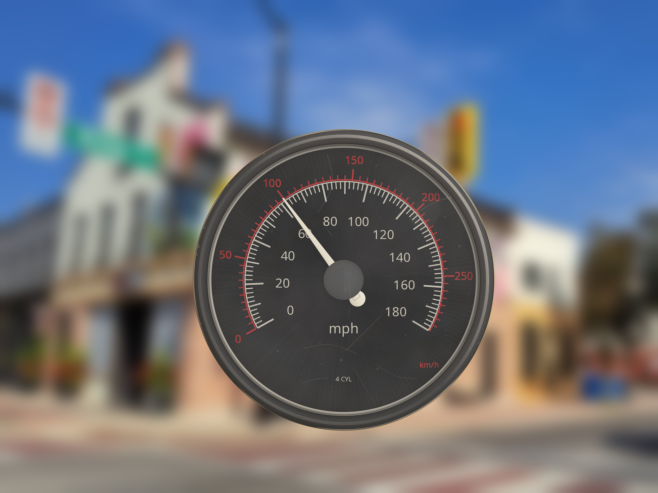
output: 62 (mph)
